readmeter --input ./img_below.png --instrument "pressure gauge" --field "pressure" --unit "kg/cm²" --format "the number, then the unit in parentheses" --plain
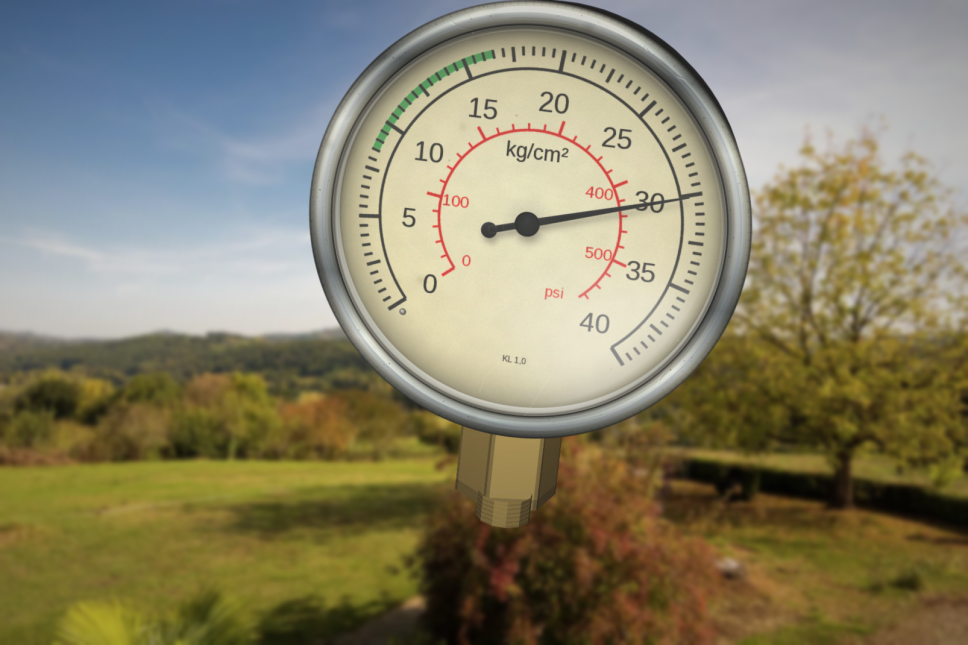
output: 30 (kg/cm²)
